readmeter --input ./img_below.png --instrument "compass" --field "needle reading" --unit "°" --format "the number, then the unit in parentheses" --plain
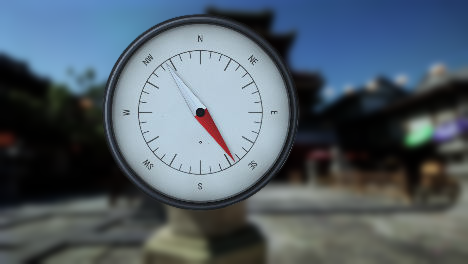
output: 145 (°)
